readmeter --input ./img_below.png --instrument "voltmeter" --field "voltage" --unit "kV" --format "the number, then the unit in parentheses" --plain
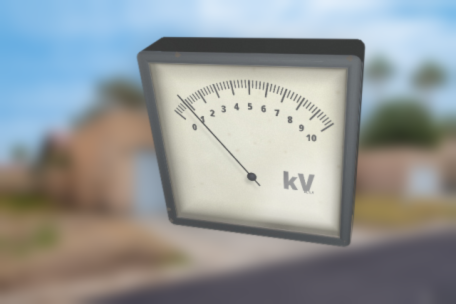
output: 1 (kV)
